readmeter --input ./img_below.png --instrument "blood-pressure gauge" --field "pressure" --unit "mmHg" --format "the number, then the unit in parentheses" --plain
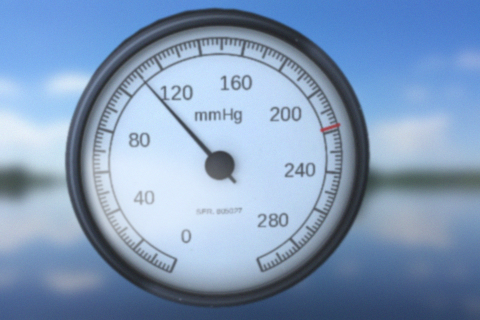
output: 110 (mmHg)
